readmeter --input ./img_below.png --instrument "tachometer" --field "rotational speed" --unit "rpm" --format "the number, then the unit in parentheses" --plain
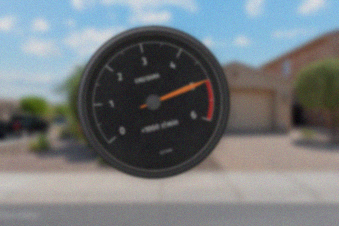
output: 5000 (rpm)
